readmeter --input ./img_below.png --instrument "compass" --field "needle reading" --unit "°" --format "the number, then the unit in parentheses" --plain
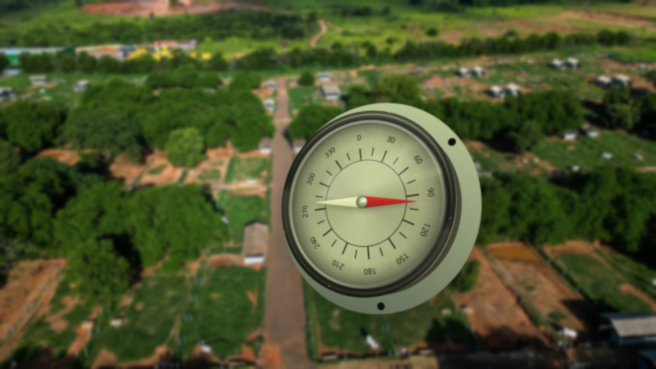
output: 97.5 (°)
